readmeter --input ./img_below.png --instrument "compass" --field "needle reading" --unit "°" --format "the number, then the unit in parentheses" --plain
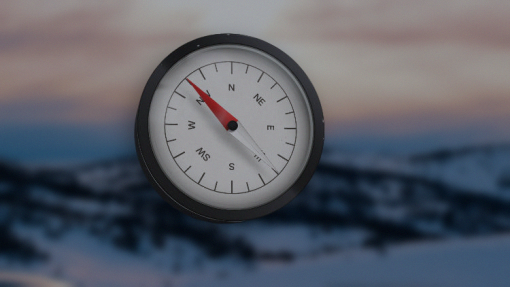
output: 315 (°)
